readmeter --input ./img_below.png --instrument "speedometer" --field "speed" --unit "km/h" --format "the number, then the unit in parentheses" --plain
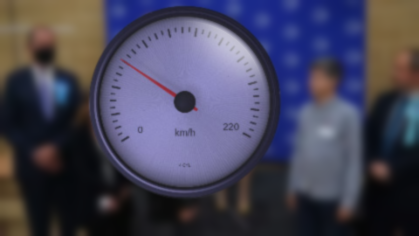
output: 60 (km/h)
